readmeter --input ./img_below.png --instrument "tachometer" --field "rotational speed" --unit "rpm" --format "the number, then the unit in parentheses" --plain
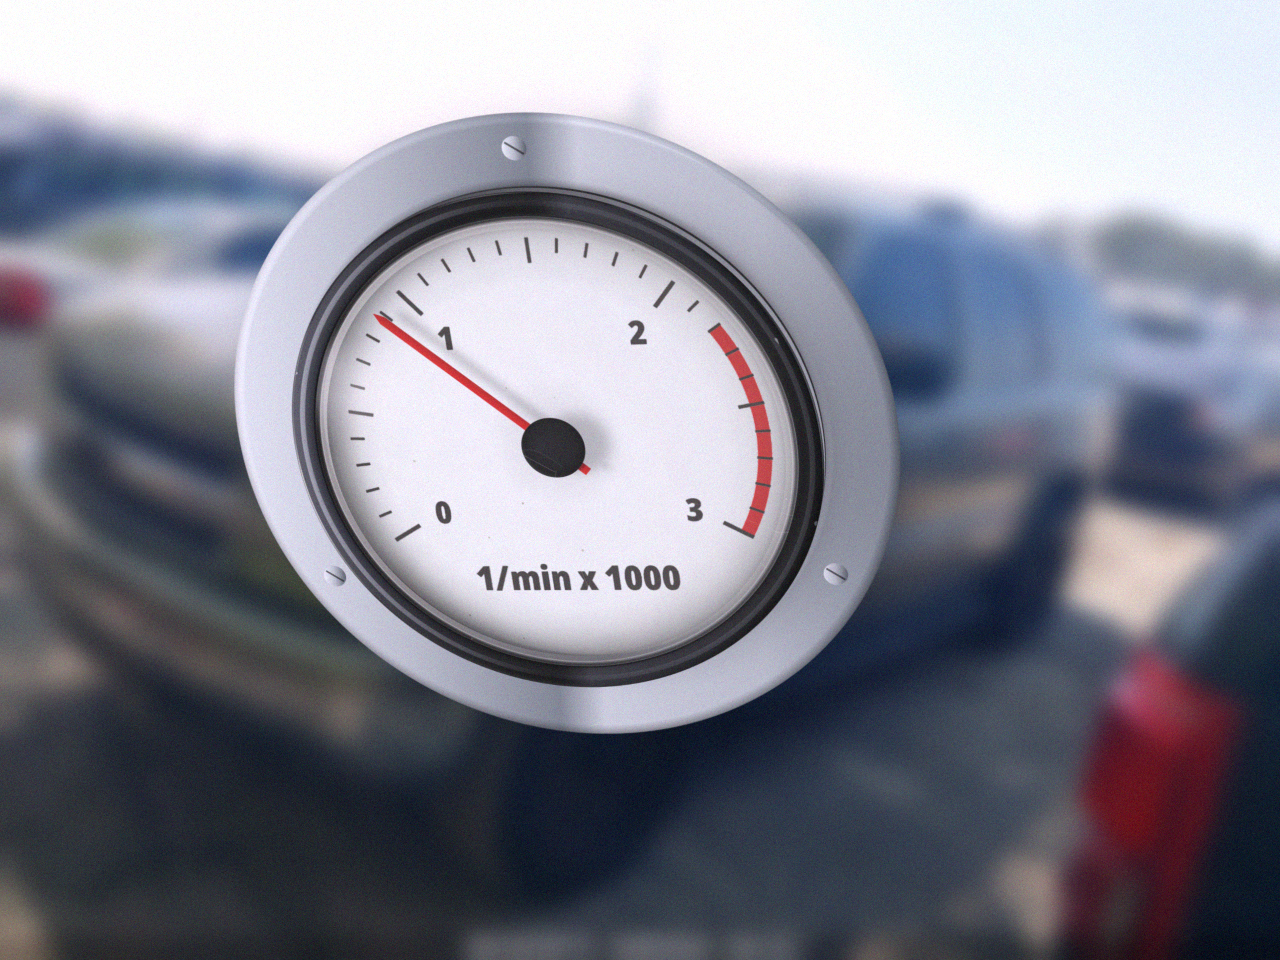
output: 900 (rpm)
